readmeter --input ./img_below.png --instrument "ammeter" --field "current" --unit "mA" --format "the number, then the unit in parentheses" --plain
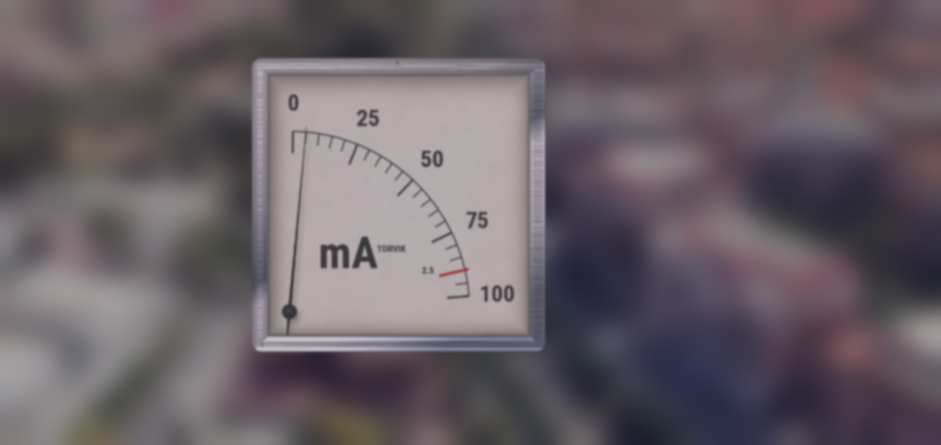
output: 5 (mA)
